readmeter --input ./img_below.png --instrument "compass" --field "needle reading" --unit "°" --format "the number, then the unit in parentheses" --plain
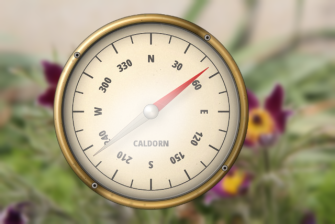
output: 52.5 (°)
